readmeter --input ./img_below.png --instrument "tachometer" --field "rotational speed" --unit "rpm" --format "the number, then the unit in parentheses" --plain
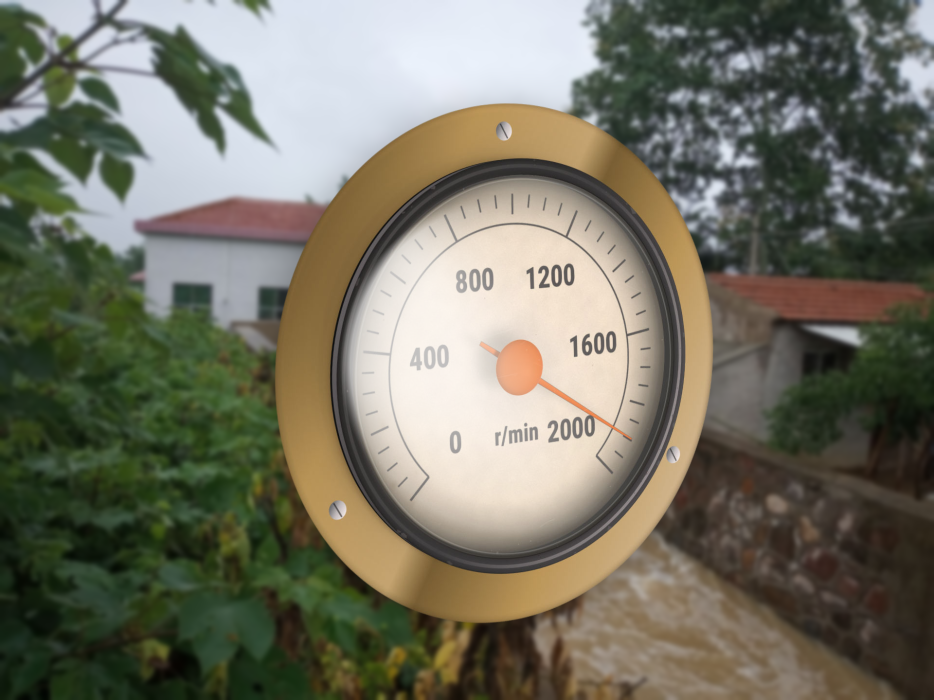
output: 1900 (rpm)
